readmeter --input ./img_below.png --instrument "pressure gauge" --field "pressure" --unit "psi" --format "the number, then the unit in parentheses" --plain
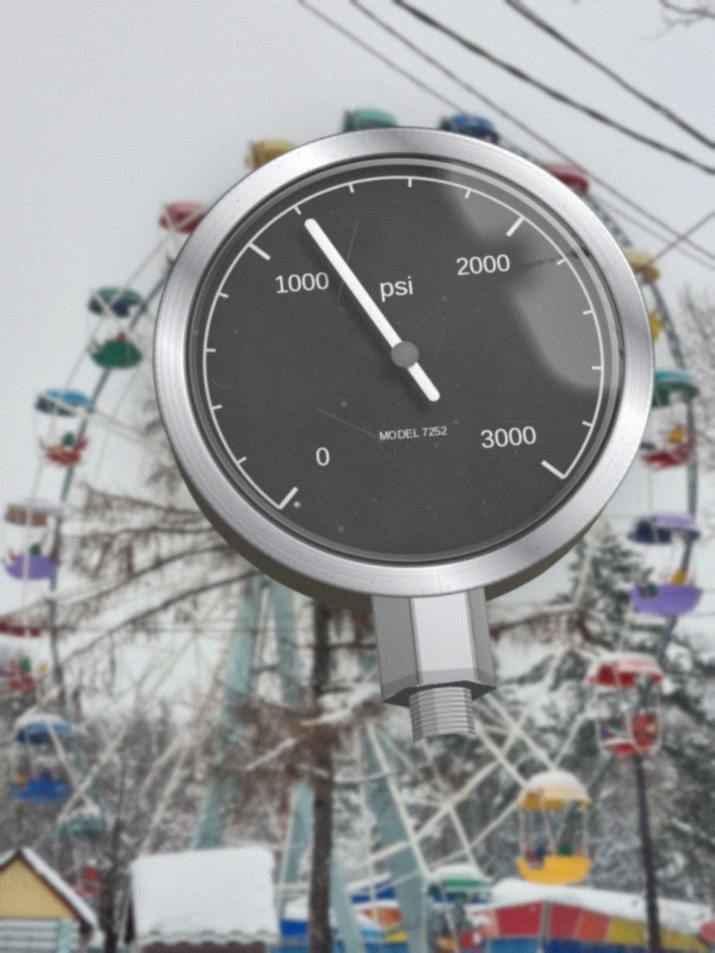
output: 1200 (psi)
